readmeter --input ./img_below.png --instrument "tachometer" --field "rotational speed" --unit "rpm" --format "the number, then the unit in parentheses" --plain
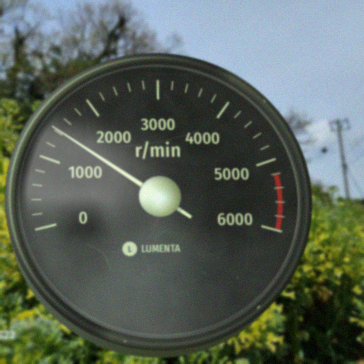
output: 1400 (rpm)
